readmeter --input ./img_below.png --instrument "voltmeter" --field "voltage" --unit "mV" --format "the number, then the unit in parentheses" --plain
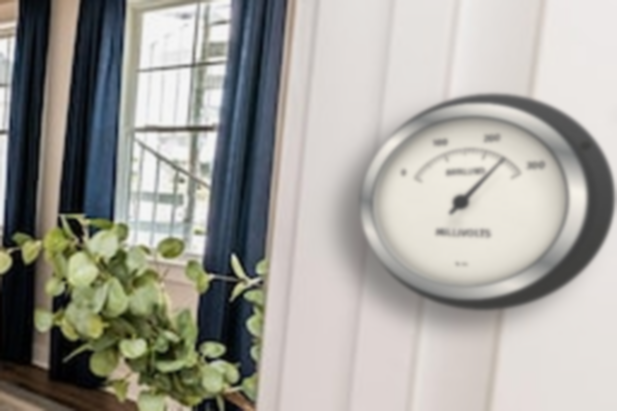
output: 250 (mV)
